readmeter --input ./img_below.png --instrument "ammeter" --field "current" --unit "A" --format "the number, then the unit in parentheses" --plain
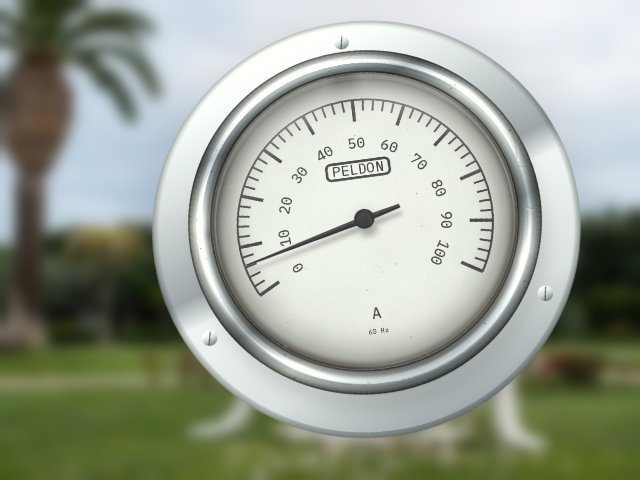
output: 6 (A)
